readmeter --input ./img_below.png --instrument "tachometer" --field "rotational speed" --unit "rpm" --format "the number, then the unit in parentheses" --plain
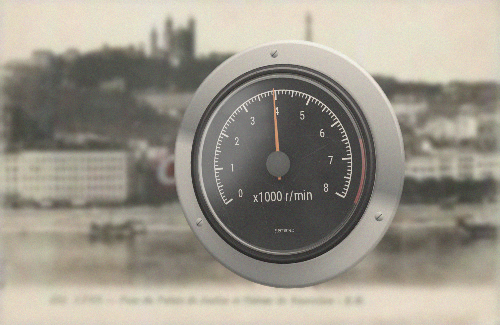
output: 4000 (rpm)
